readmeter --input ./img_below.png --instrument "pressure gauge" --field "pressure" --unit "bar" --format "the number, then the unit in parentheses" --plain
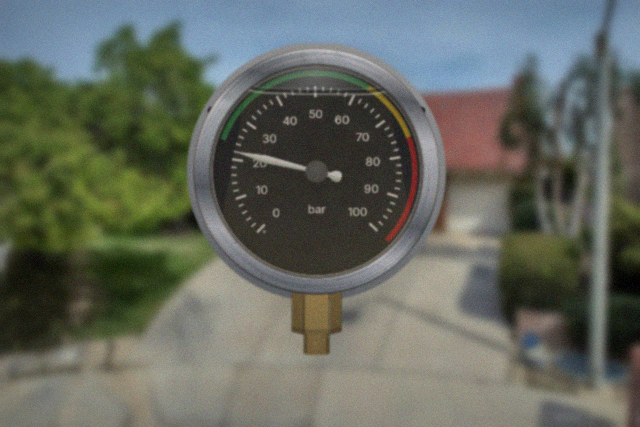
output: 22 (bar)
